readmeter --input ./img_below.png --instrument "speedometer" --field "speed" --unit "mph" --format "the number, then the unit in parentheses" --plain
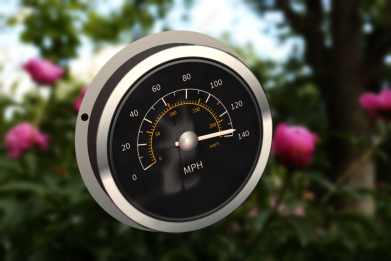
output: 135 (mph)
